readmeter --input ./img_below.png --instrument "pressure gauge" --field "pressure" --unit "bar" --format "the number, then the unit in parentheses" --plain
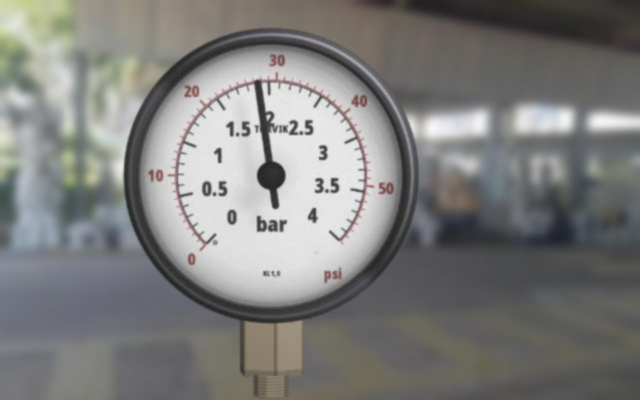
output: 1.9 (bar)
